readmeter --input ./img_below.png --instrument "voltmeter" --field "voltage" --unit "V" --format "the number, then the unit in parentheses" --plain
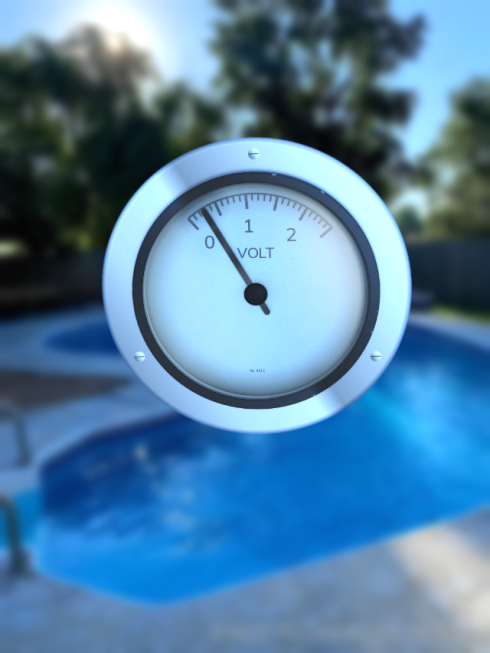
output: 0.3 (V)
